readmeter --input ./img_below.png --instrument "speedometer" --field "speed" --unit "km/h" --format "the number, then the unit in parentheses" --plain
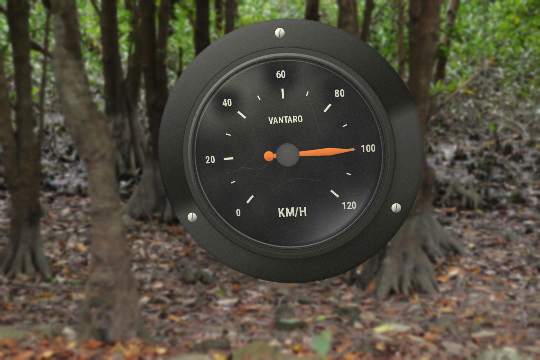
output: 100 (km/h)
